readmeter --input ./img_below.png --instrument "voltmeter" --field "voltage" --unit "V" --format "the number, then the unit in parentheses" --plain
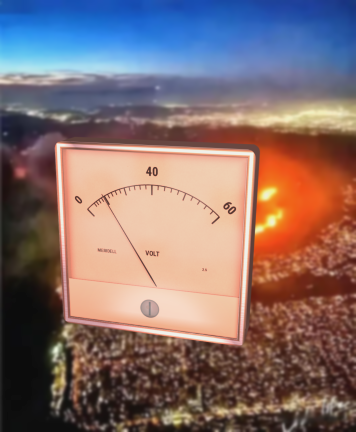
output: 20 (V)
